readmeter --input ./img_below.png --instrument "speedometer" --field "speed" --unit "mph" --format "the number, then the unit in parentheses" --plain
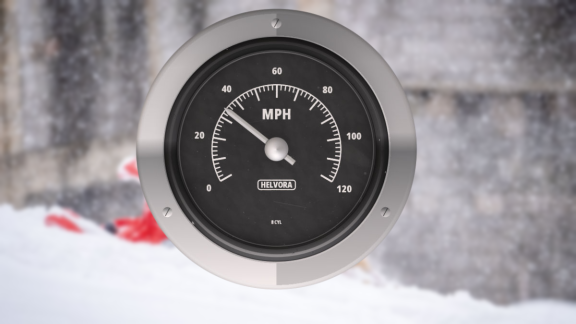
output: 34 (mph)
